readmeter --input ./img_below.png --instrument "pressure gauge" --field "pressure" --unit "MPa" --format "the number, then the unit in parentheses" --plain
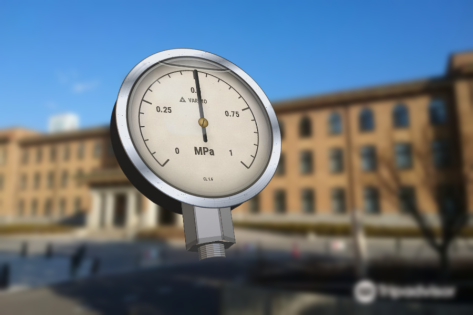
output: 0.5 (MPa)
